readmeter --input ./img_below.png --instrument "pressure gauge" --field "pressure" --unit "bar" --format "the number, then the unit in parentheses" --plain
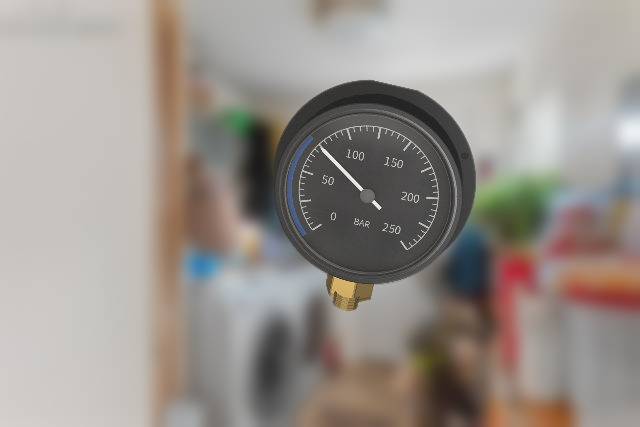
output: 75 (bar)
